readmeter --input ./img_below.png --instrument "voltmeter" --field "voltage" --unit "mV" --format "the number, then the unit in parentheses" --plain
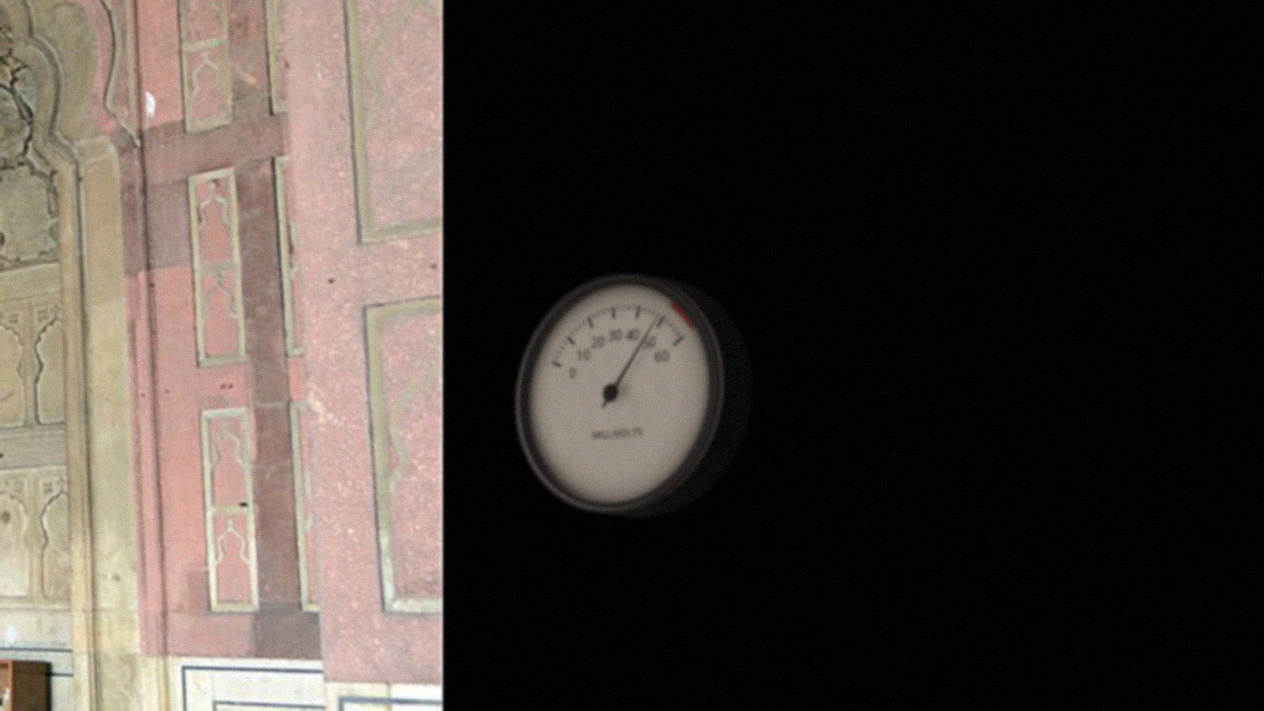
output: 50 (mV)
